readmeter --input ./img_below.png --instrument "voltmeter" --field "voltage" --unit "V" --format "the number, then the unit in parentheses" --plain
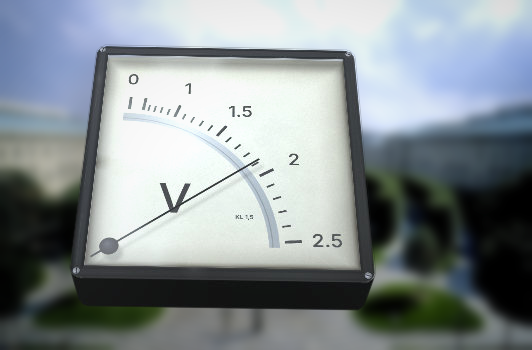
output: 1.9 (V)
